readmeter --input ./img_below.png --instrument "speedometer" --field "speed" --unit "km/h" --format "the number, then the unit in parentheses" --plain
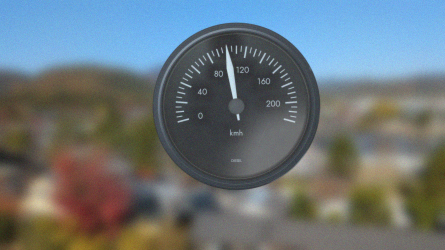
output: 100 (km/h)
